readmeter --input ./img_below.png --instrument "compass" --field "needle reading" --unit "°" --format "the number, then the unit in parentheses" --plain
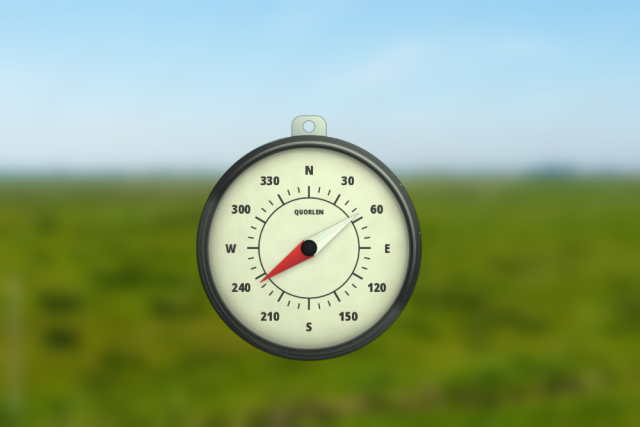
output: 235 (°)
